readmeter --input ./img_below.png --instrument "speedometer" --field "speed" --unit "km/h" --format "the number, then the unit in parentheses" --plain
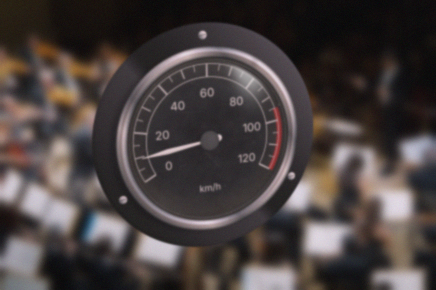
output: 10 (km/h)
